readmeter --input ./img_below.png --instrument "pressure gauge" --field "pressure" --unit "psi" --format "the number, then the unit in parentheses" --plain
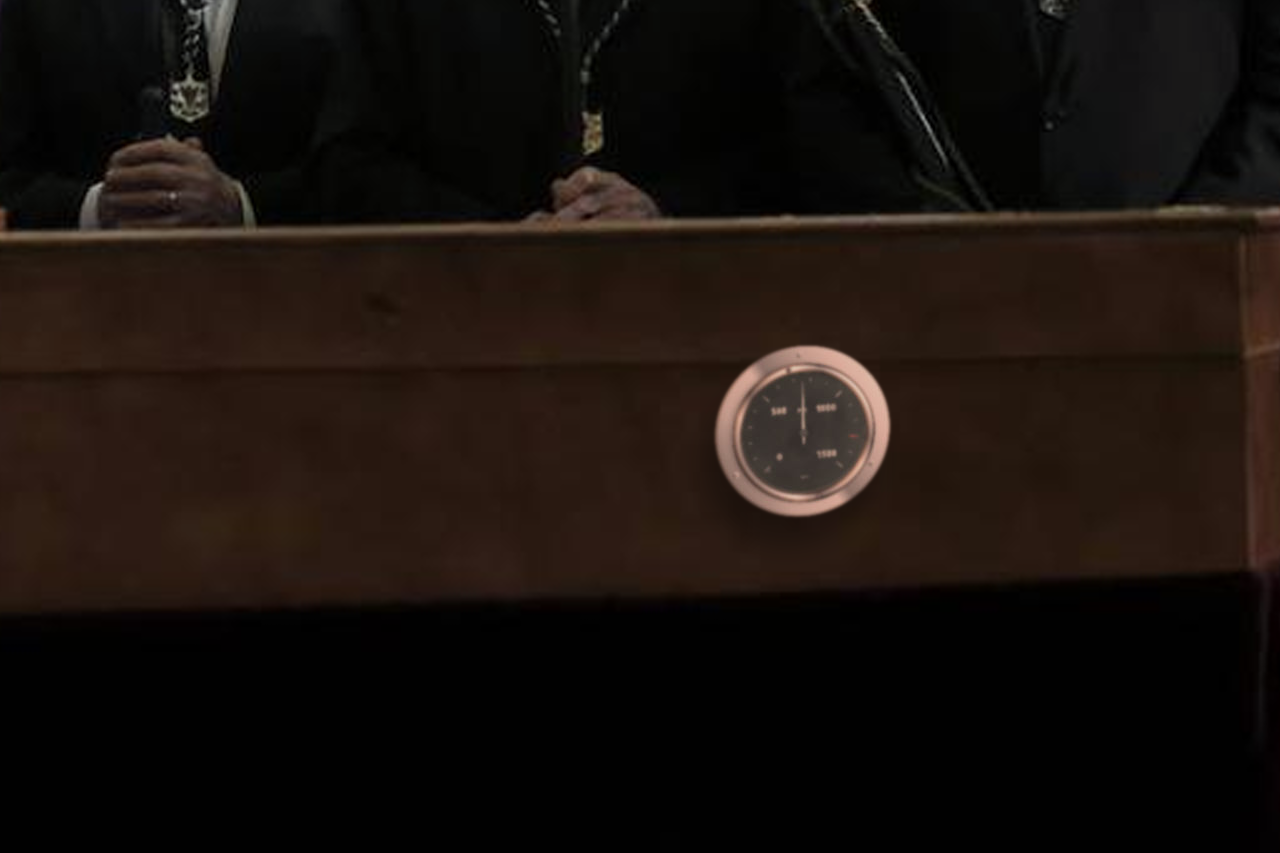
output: 750 (psi)
